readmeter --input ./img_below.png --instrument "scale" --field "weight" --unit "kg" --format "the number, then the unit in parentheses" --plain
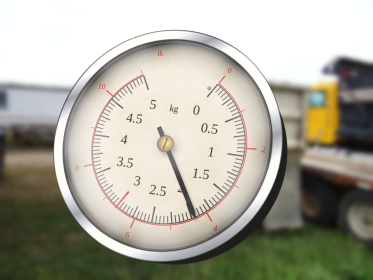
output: 1.95 (kg)
